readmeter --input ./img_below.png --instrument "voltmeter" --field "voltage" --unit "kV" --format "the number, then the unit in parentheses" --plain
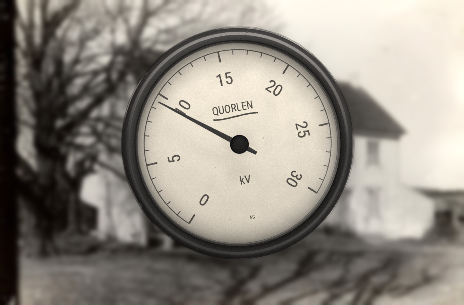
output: 9.5 (kV)
